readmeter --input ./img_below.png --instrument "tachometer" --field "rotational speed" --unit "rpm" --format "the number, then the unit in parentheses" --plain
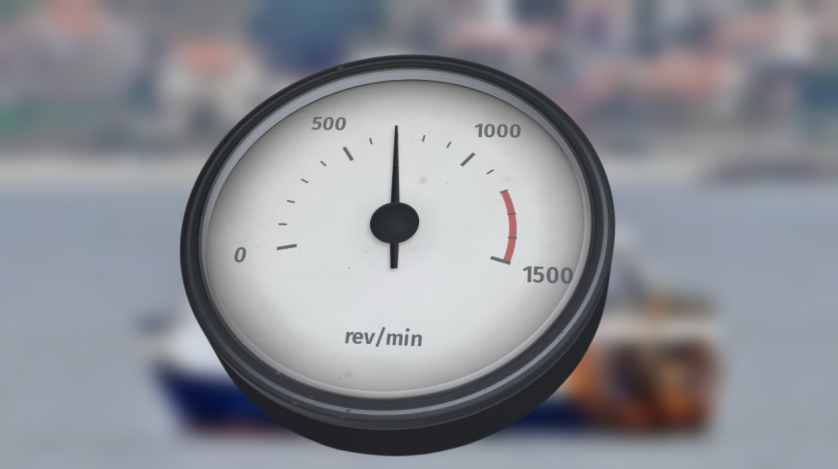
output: 700 (rpm)
